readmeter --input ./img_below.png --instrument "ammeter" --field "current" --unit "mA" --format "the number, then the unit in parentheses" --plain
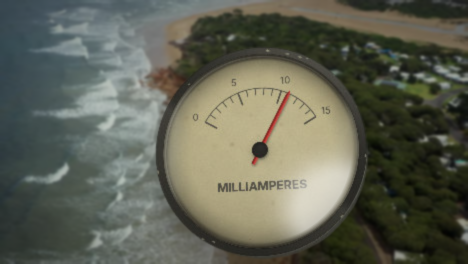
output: 11 (mA)
